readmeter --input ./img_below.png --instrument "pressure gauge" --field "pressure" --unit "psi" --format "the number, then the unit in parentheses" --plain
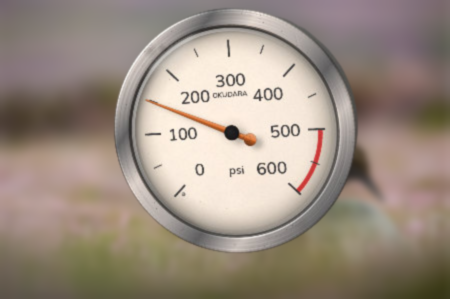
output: 150 (psi)
